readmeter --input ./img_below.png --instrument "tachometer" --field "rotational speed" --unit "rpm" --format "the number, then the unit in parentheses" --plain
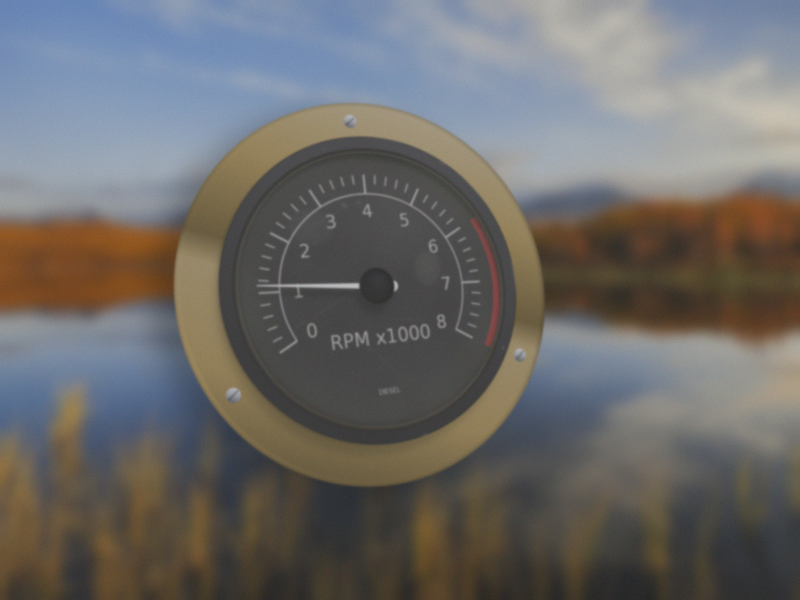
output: 1100 (rpm)
